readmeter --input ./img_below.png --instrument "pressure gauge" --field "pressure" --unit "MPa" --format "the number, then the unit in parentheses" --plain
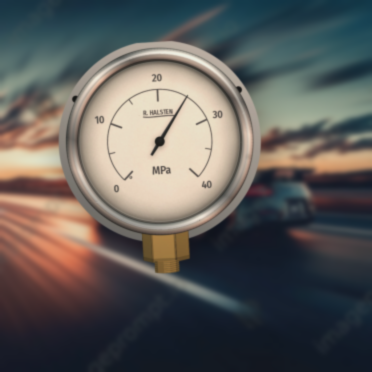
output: 25 (MPa)
